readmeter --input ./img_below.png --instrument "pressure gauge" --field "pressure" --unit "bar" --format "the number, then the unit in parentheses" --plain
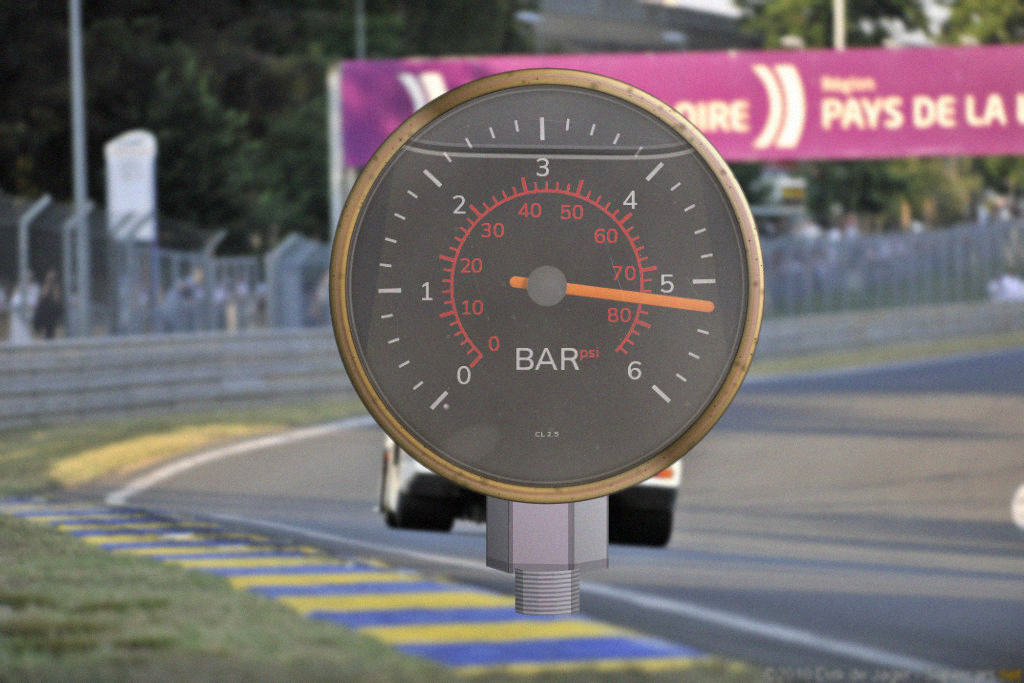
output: 5.2 (bar)
